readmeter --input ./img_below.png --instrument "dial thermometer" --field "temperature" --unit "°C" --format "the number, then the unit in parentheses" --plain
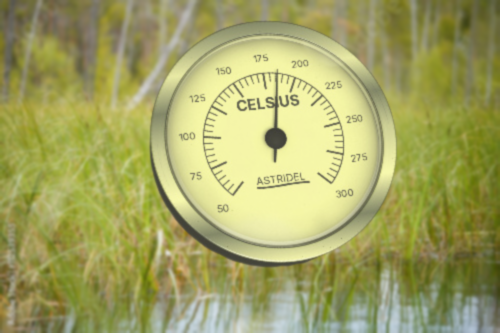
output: 185 (°C)
